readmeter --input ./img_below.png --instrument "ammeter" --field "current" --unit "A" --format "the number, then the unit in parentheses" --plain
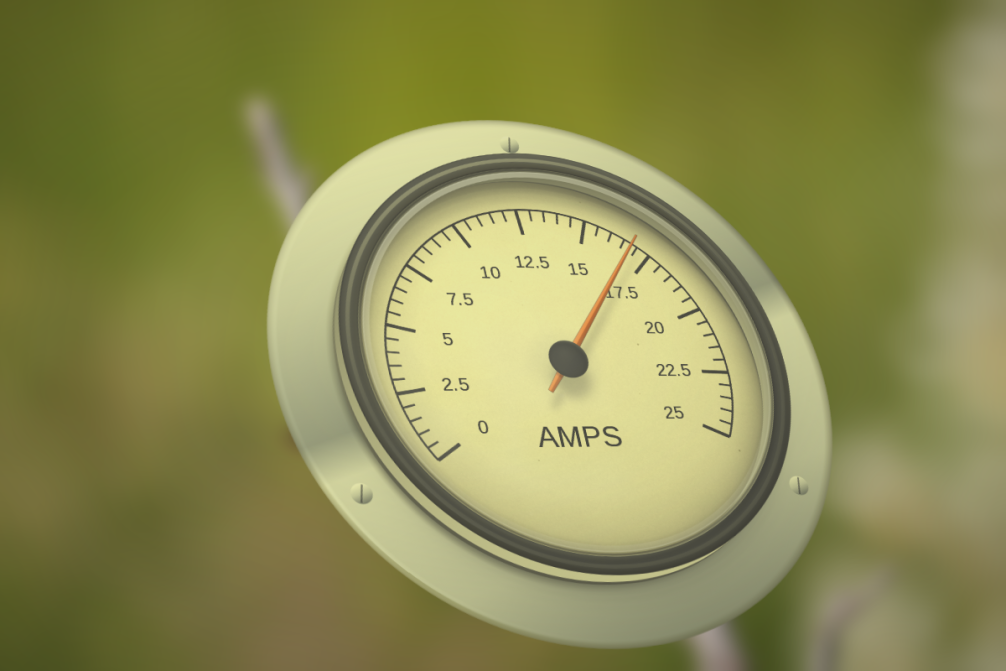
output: 16.75 (A)
